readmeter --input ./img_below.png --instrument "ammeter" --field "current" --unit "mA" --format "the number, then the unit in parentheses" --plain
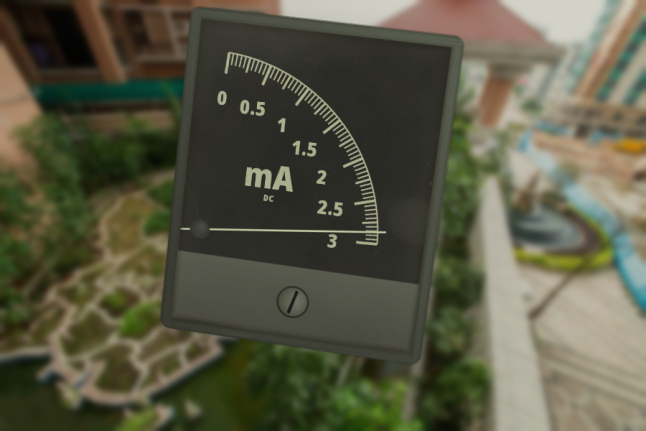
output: 2.85 (mA)
